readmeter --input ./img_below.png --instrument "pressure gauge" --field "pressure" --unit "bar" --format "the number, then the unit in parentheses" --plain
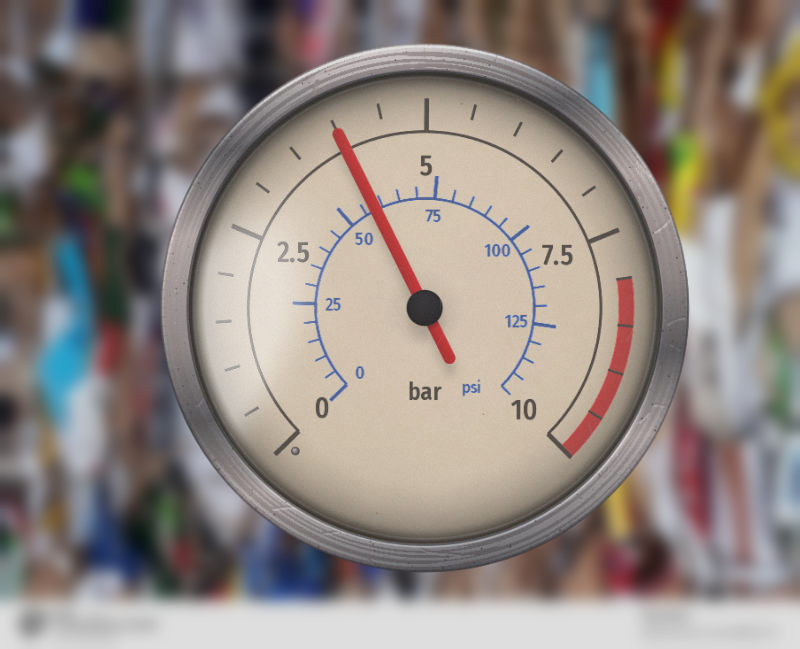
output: 4 (bar)
